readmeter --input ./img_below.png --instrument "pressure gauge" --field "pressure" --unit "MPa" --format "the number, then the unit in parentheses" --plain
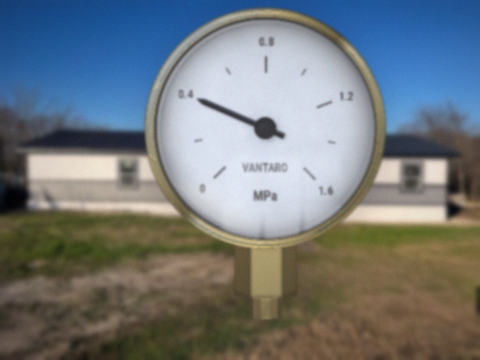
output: 0.4 (MPa)
